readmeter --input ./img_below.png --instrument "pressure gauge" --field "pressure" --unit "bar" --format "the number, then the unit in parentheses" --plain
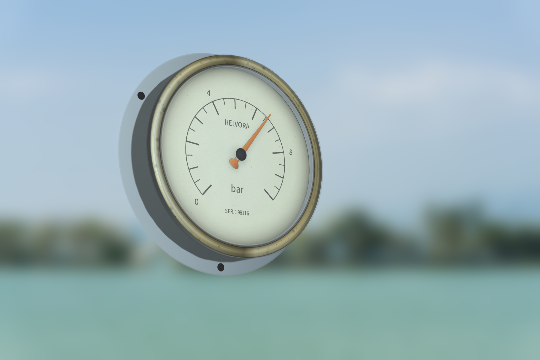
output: 6.5 (bar)
